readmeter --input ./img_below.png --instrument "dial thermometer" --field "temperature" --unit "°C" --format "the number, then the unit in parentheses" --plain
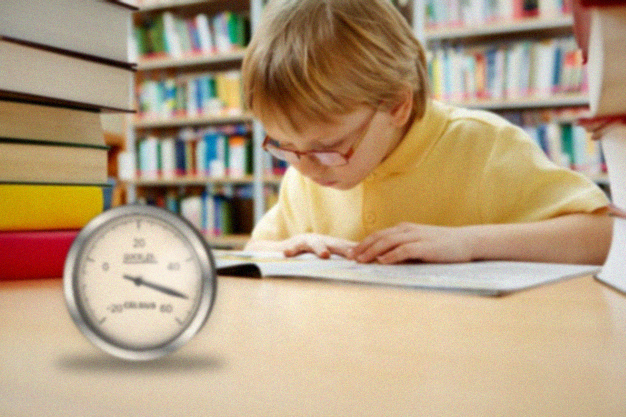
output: 52 (°C)
